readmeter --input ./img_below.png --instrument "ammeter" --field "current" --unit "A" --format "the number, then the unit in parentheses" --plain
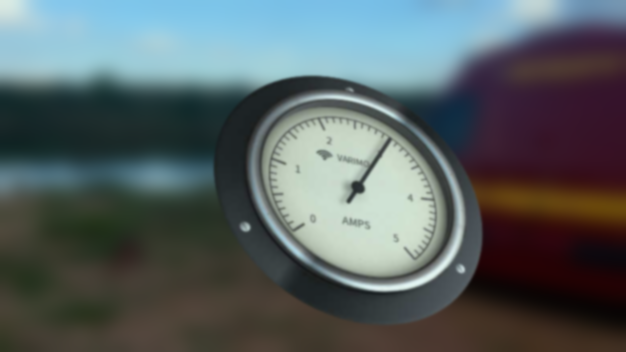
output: 3 (A)
